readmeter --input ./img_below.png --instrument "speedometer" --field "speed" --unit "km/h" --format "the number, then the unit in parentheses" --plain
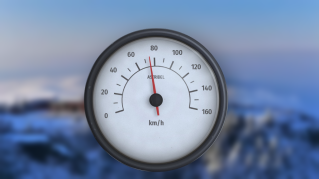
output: 75 (km/h)
